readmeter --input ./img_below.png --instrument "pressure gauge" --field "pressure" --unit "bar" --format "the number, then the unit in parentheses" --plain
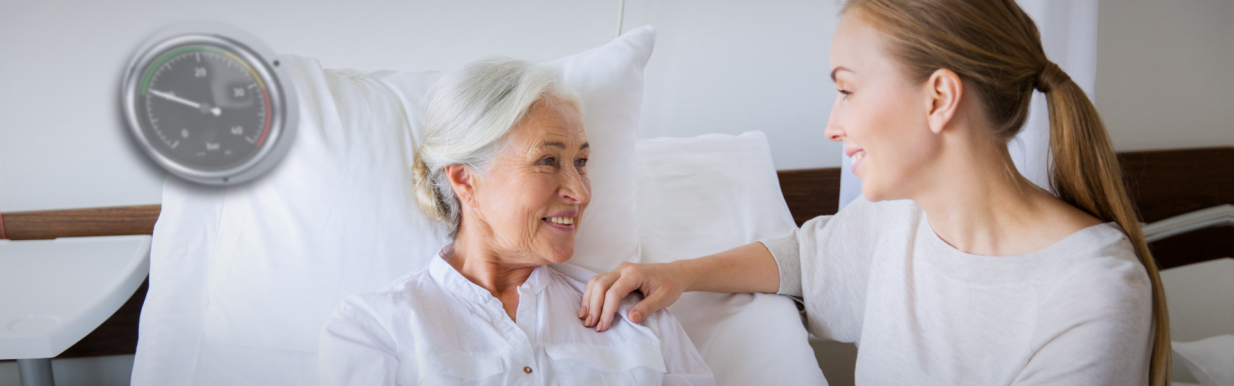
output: 10 (bar)
